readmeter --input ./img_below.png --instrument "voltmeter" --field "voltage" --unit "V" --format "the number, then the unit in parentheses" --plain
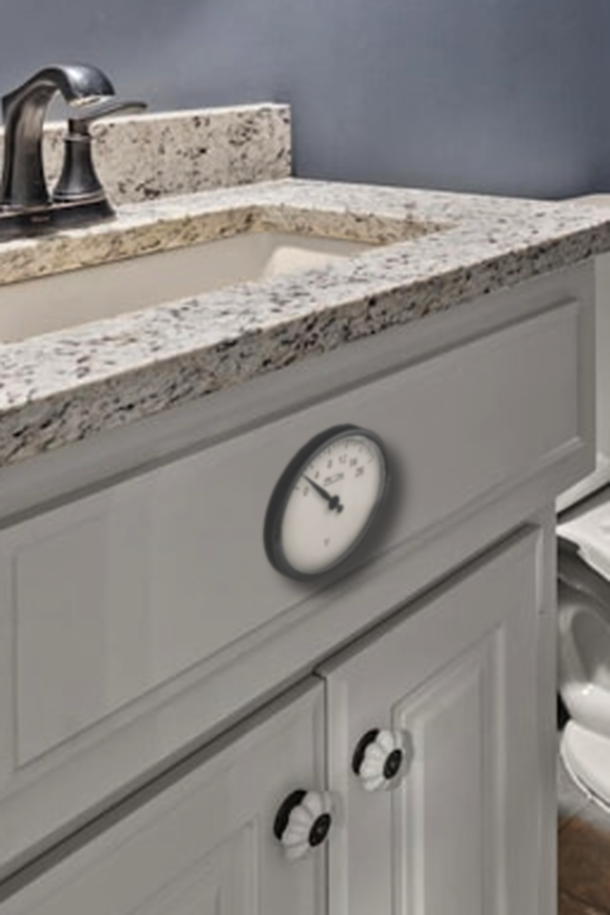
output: 2 (V)
